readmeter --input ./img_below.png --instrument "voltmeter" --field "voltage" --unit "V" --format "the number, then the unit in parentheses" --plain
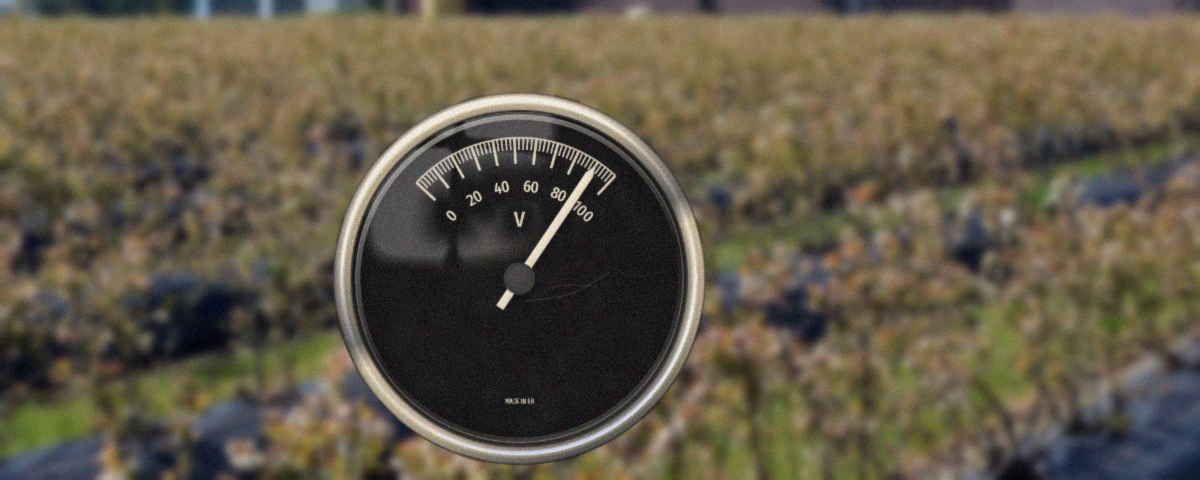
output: 90 (V)
